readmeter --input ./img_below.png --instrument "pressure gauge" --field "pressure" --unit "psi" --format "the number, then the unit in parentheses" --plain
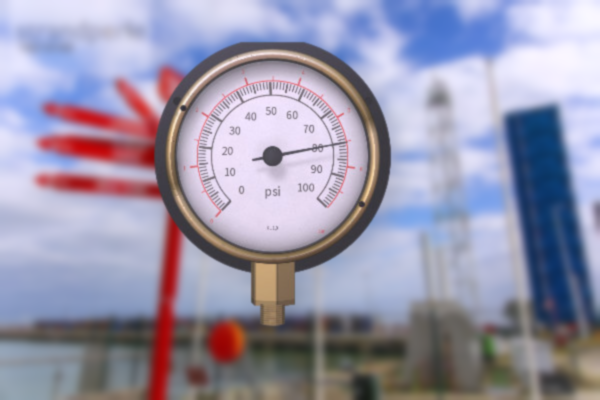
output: 80 (psi)
